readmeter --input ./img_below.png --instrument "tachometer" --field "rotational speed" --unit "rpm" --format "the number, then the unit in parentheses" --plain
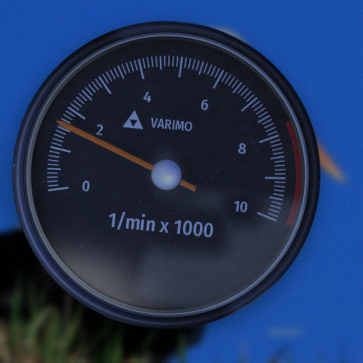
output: 1600 (rpm)
